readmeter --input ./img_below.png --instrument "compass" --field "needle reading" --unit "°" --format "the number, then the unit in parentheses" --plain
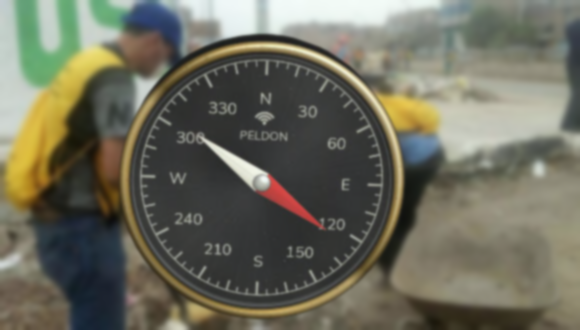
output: 125 (°)
